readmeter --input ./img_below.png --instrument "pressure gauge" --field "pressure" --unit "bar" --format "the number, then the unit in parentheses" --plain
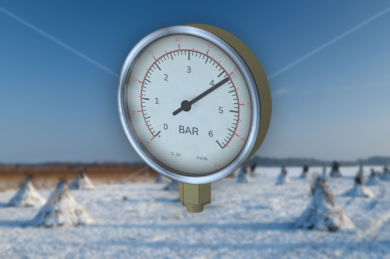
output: 4.2 (bar)
